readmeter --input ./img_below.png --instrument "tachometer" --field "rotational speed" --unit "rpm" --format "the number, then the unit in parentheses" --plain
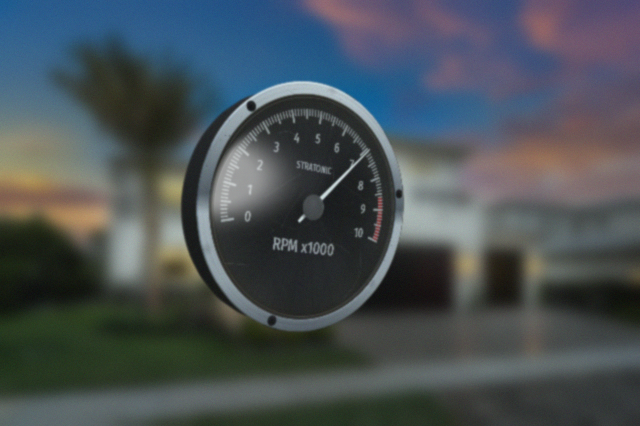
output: 7000 (rpm)
